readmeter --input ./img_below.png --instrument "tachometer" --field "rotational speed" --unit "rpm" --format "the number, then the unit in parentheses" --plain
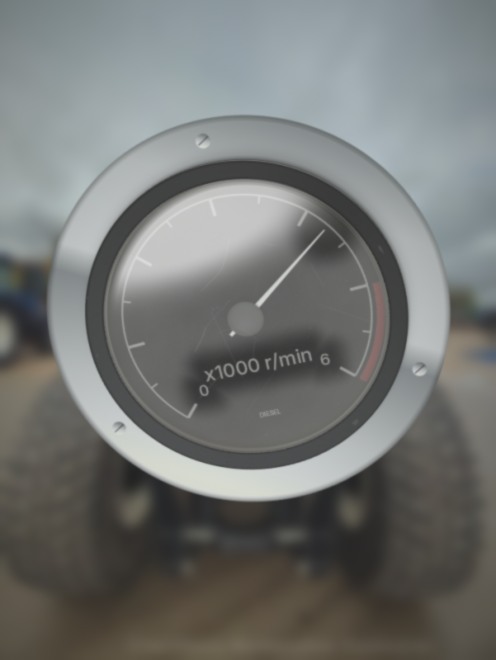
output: 4250 (rpm)
